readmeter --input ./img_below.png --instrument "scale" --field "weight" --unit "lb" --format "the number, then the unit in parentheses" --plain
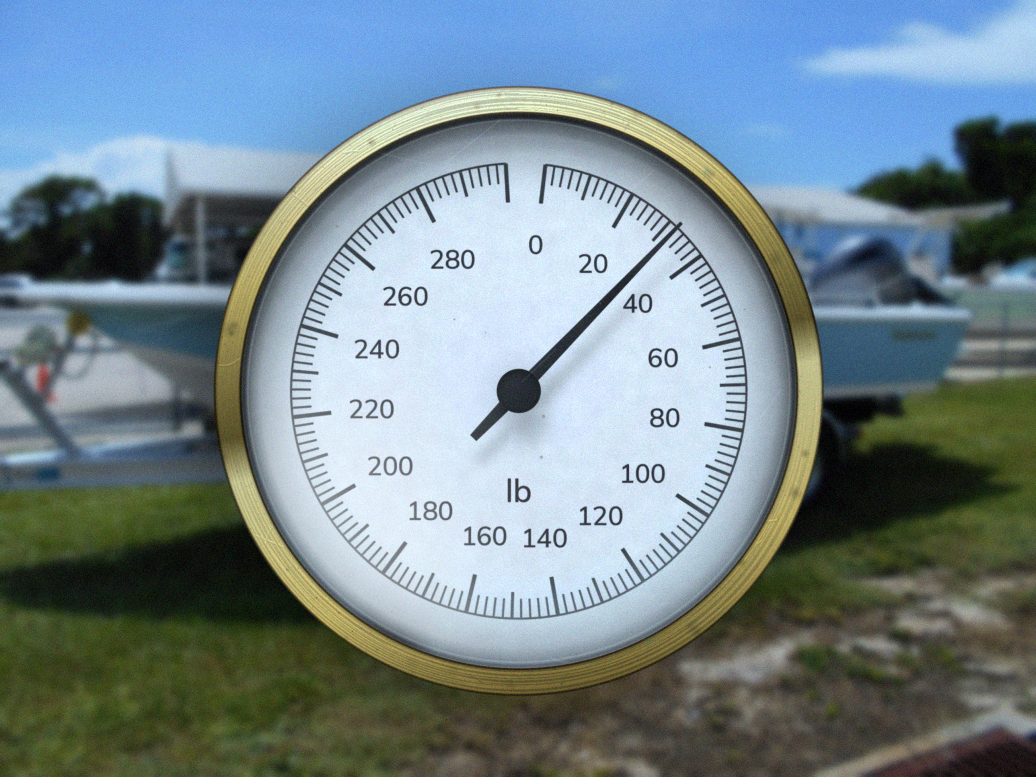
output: 32 (lb)
